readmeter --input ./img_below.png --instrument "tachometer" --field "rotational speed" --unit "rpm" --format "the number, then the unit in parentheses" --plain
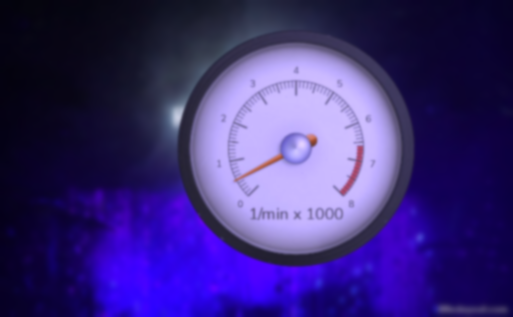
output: 500 (rpm)
